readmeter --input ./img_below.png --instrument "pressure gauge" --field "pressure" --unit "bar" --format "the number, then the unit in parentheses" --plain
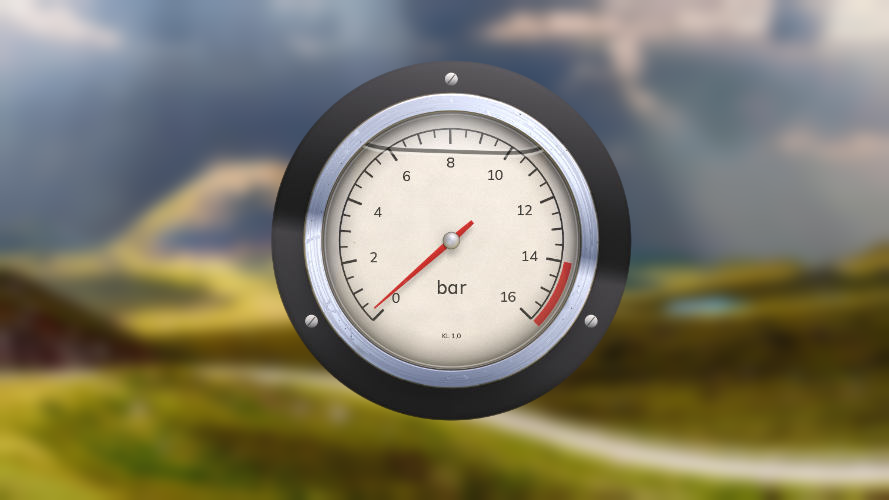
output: 0.25 (bar)
